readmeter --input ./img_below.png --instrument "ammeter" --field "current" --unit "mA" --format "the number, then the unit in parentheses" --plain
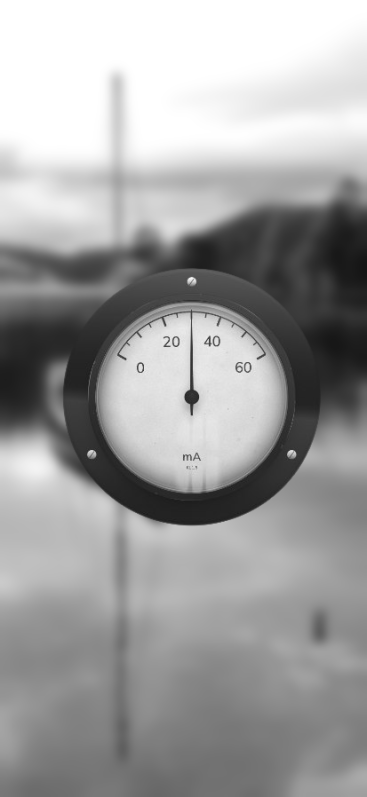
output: 30 (mA)
